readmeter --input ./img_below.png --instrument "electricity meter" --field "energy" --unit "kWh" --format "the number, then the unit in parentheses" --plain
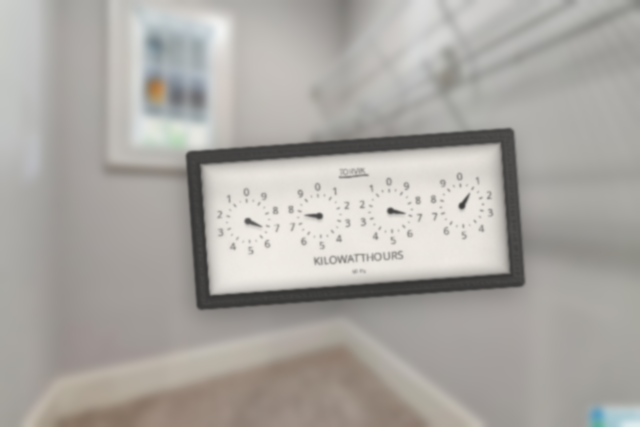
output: 6771 (kWh)
